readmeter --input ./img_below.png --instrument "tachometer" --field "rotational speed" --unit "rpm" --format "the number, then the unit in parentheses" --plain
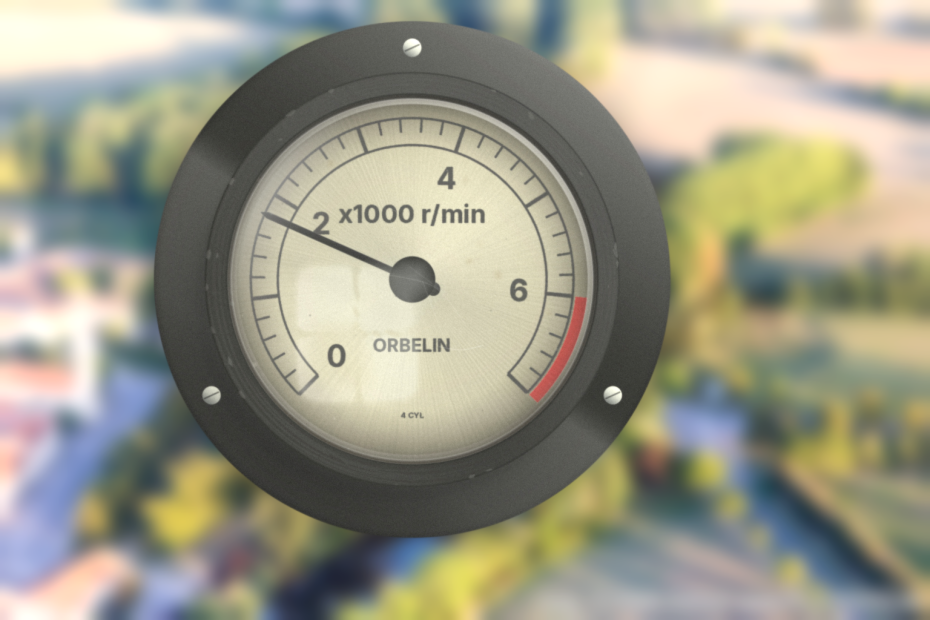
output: 1800 (rpm)
